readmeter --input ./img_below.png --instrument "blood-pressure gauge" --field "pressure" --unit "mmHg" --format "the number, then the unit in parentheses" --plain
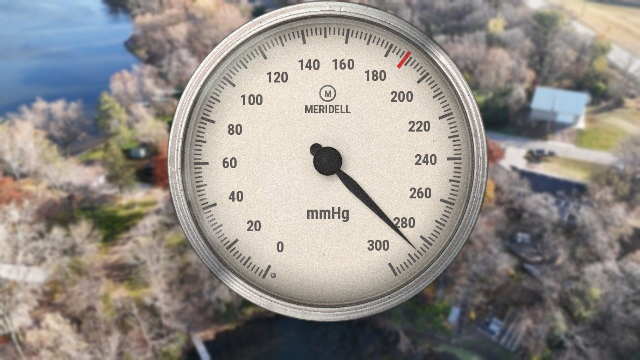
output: 286 (mmHg)
